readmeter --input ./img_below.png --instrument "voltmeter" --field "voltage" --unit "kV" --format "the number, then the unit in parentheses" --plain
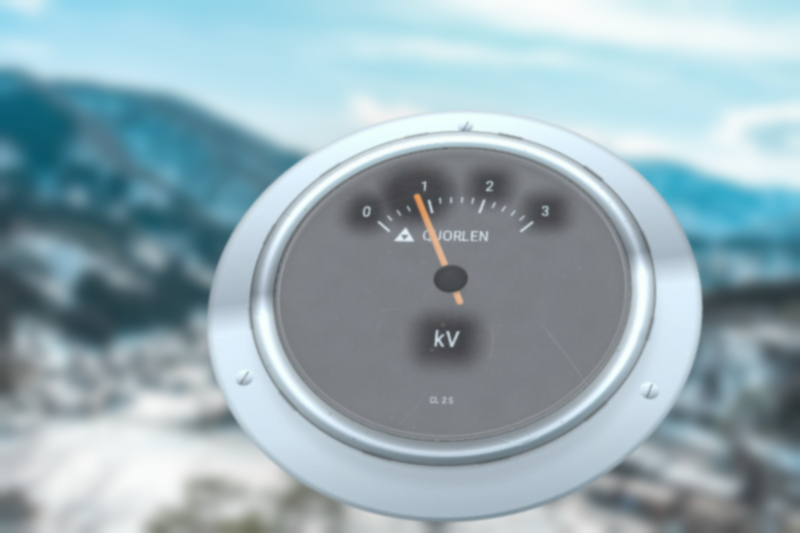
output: 0.8 (kV)
